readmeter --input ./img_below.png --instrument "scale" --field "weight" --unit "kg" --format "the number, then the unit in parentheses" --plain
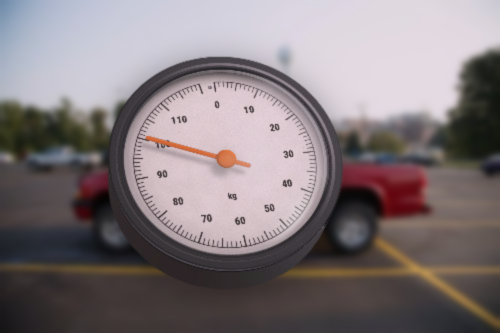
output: 100 (kg)
